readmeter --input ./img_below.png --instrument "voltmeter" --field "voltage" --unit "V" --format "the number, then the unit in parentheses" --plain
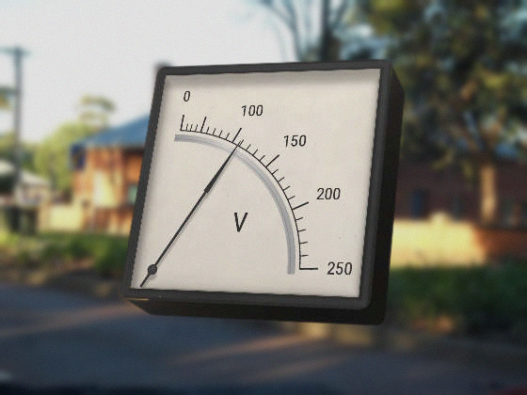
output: 110 (V)
